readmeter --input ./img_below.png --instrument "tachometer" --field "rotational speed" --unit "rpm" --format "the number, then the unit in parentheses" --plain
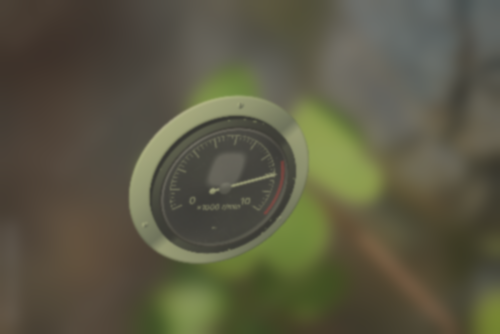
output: 8000 (rpm)
